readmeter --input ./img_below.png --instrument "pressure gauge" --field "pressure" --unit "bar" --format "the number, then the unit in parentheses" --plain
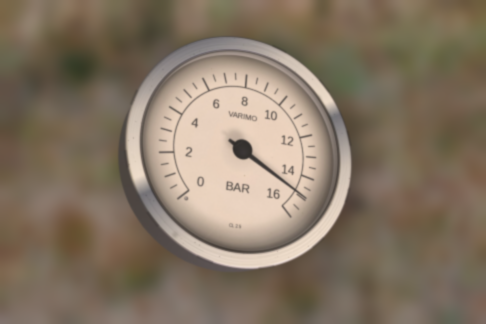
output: 15 (bar)
